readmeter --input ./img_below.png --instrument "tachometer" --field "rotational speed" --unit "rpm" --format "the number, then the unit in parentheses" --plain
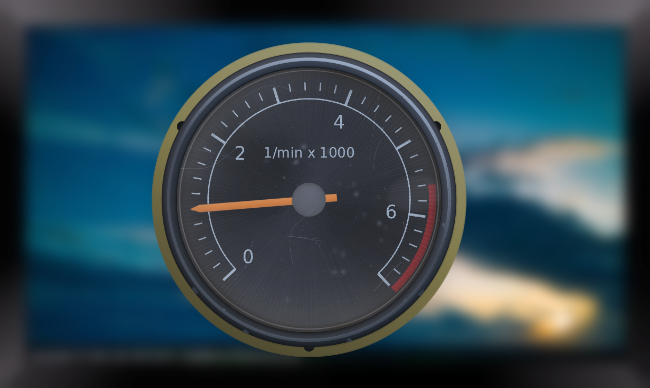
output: 1000 (rpm)
